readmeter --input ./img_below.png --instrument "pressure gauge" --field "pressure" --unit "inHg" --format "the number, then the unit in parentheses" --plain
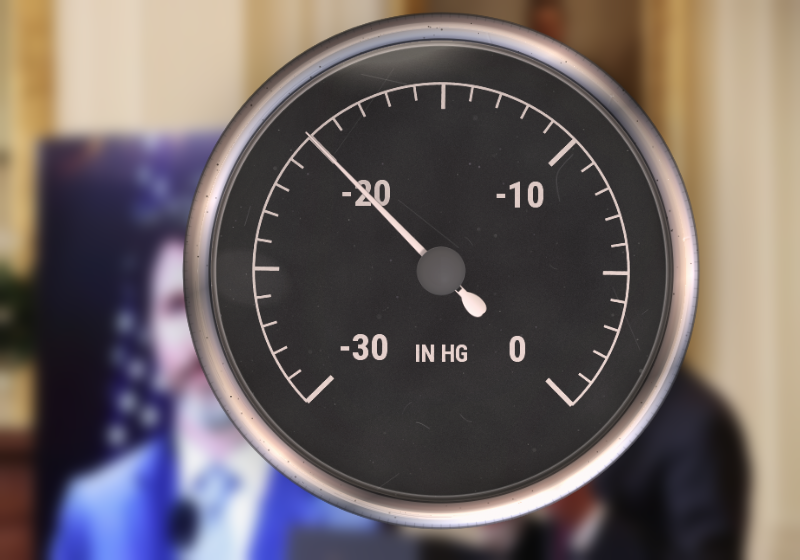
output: -20 (inHg)
